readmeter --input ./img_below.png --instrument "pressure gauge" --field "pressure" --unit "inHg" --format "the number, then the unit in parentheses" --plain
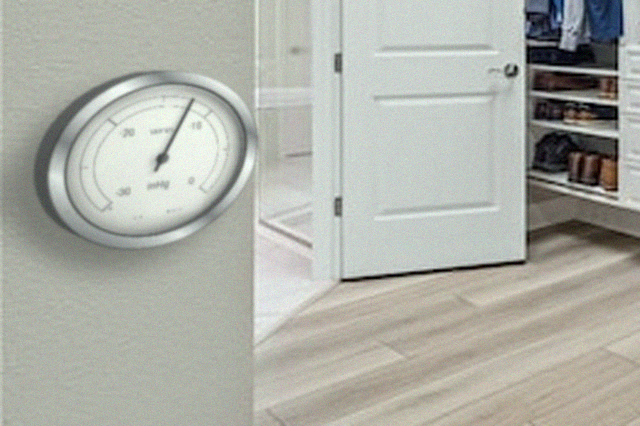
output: -12.5 (inHg)
